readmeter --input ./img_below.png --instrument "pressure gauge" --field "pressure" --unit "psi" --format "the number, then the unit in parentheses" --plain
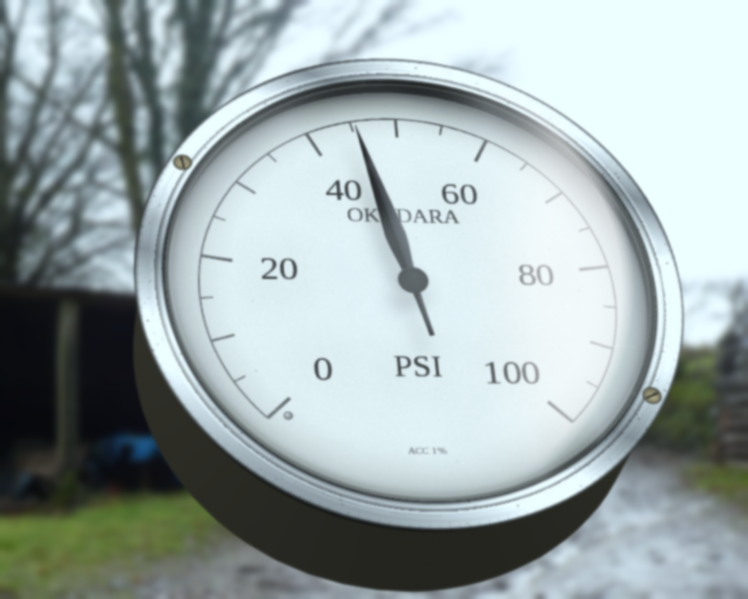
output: 45 (psi)
